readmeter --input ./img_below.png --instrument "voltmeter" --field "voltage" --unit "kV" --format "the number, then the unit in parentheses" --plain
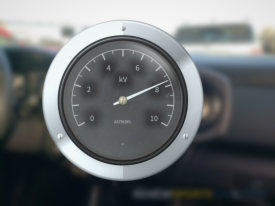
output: 7.75 (kV)
